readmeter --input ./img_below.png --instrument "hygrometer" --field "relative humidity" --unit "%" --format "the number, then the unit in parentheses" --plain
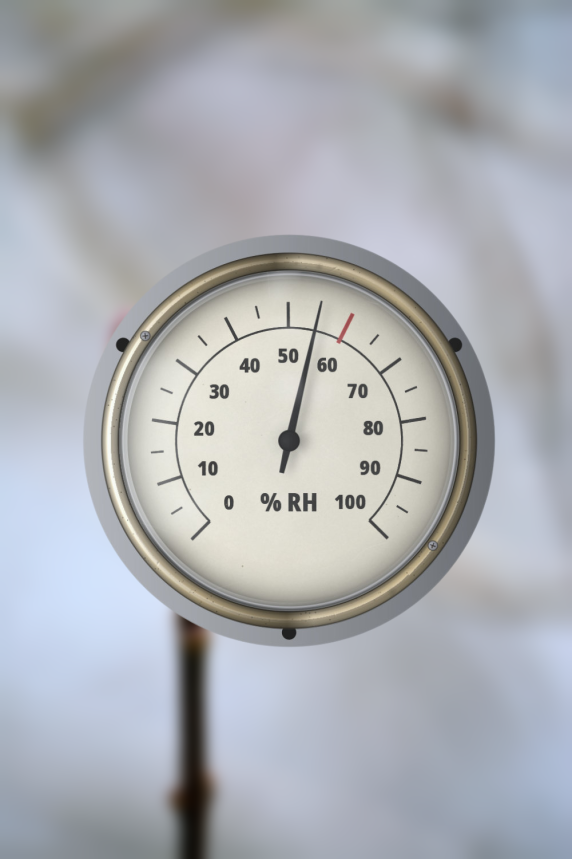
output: 55 (%)
